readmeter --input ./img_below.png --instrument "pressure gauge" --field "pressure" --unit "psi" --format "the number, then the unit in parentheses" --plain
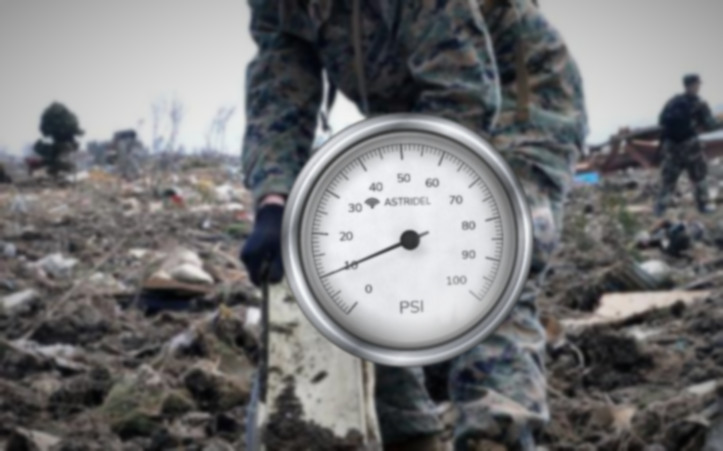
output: 10 (psi)
